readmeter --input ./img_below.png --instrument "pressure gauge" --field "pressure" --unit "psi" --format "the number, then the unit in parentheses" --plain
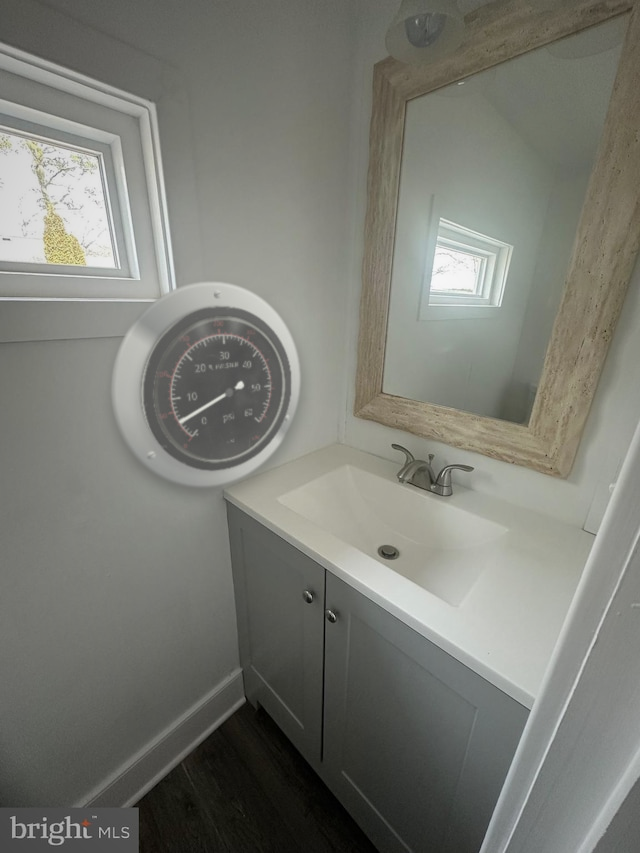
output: 5 (psi)
